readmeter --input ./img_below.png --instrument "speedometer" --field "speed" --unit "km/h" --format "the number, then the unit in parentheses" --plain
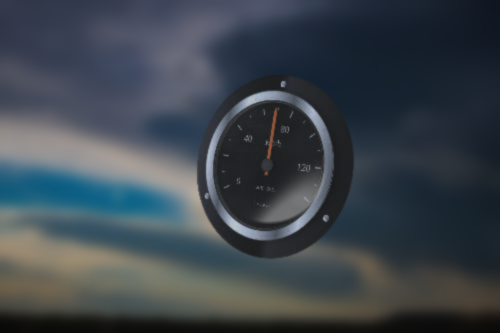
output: 70 (km/h)
